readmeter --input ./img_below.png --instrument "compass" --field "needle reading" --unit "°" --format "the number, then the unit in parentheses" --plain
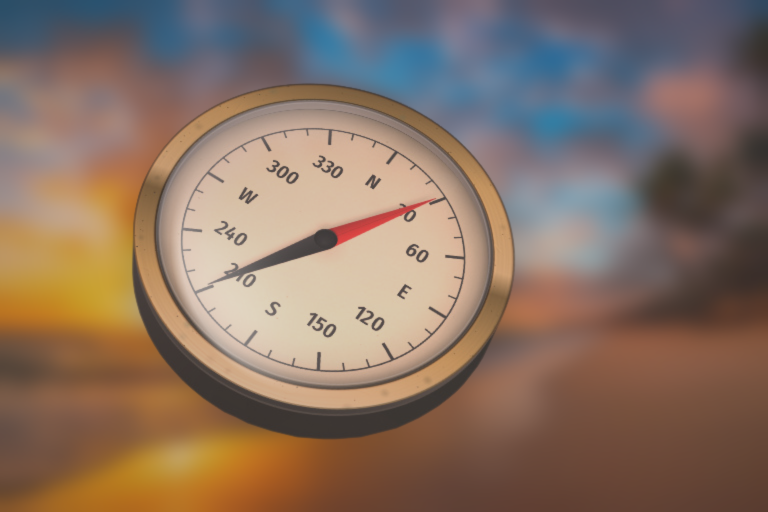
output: 30 (°)
